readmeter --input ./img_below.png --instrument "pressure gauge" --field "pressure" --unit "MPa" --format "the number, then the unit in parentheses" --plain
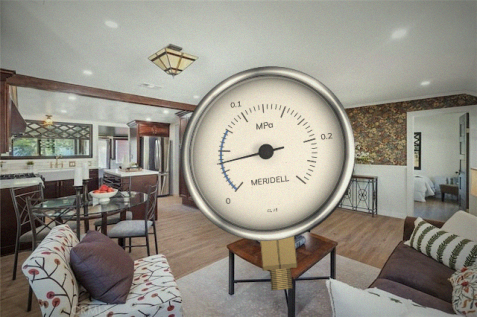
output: 0.035 (MPa)
